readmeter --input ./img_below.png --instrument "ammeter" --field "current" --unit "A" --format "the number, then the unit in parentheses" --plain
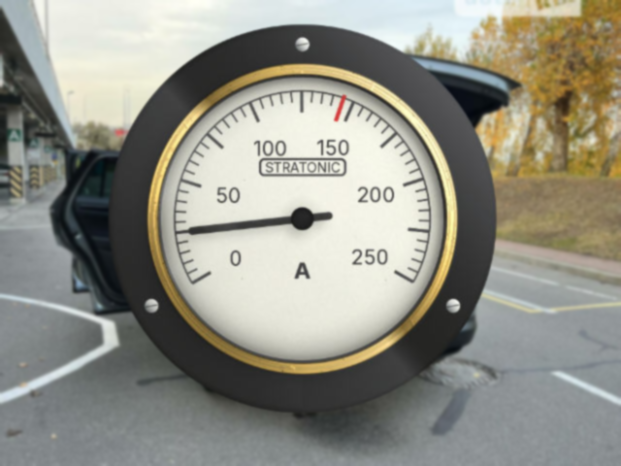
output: 25 (A)
